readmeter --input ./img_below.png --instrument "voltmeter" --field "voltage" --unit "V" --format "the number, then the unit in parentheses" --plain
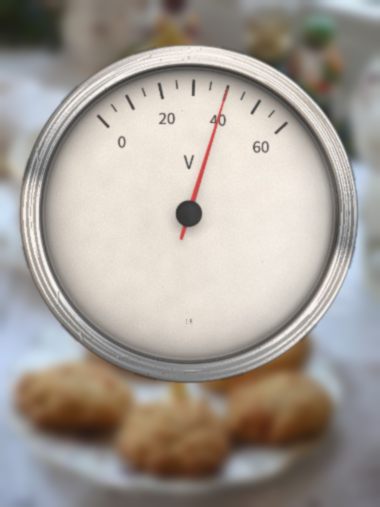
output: 40 (V)
